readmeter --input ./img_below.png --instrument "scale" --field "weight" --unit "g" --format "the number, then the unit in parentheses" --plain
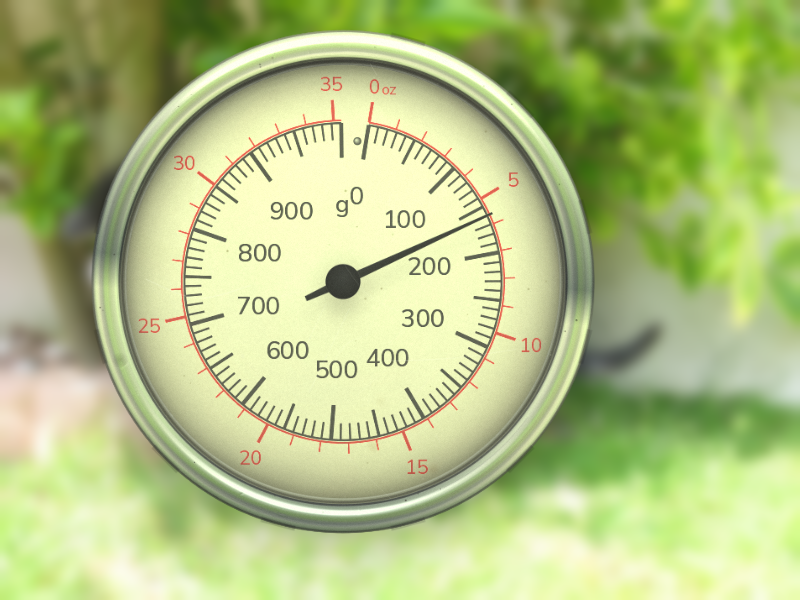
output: 160 (g)
